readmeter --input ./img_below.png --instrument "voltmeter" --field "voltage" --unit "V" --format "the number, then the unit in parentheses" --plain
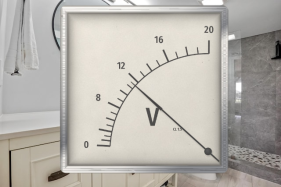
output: 11.5 (V)
